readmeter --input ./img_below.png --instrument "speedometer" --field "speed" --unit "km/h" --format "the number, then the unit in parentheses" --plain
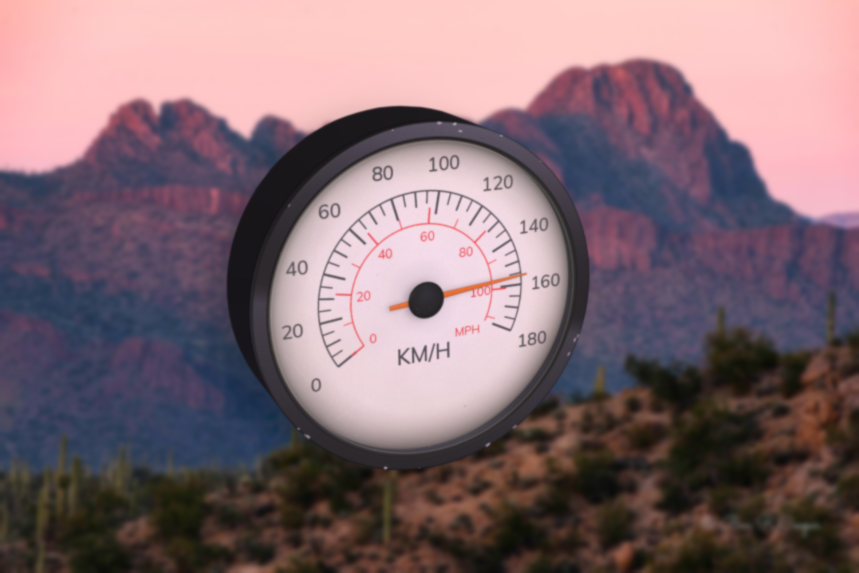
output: 155 (km/h)
